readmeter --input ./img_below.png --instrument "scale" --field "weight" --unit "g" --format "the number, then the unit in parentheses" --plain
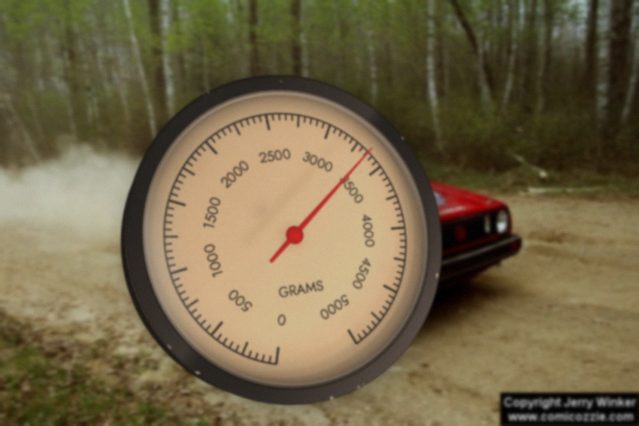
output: 3350 (g)
